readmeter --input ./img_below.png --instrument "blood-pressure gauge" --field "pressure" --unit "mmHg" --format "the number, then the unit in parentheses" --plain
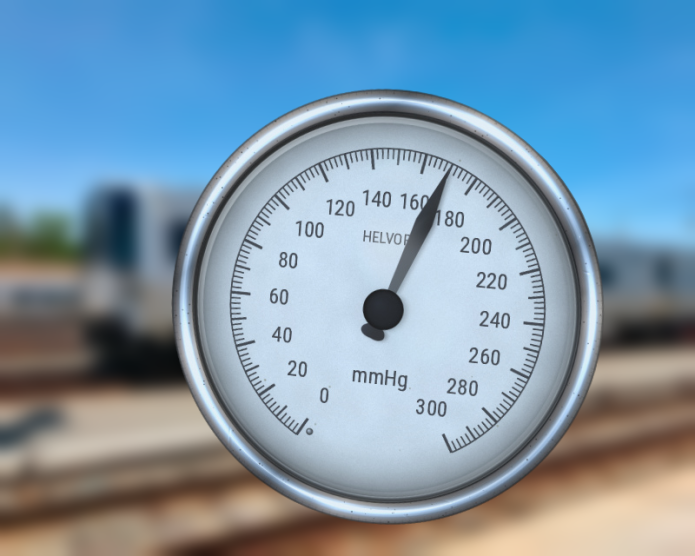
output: 170 (mmHg)
